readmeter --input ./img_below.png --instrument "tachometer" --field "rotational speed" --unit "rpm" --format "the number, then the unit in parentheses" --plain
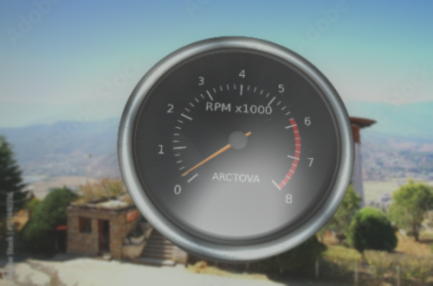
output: 200 (rpm)
